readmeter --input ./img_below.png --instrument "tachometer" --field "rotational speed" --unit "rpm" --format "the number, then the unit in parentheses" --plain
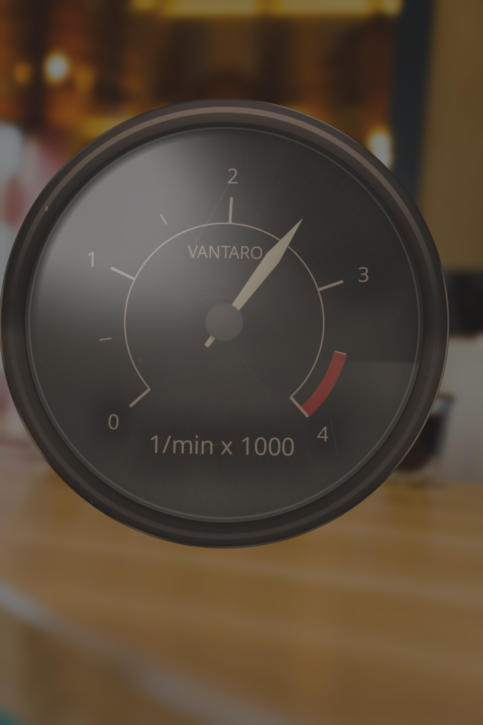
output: 2500 (rpm)
